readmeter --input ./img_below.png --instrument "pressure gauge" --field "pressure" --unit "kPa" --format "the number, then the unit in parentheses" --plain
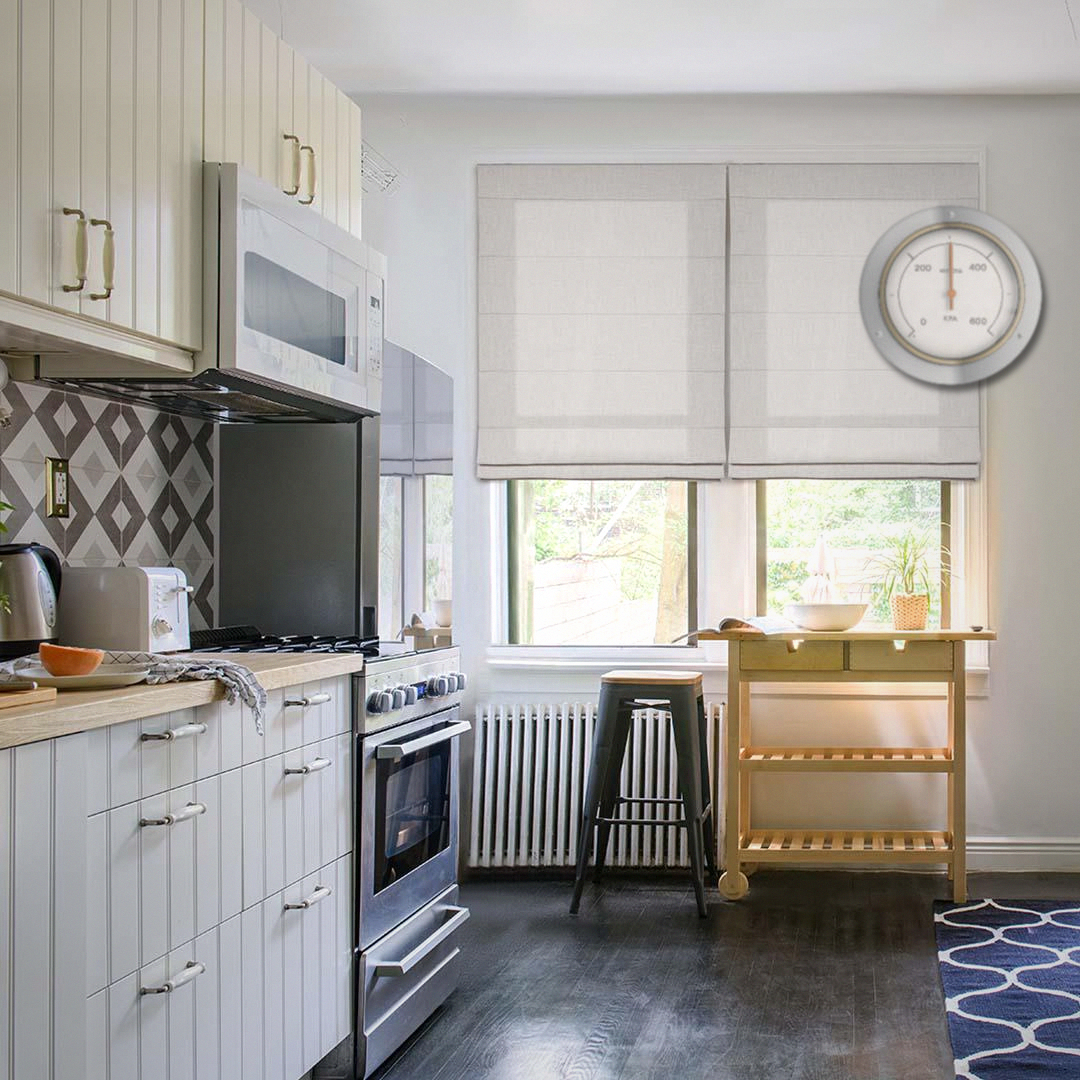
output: 300 (kPa)
